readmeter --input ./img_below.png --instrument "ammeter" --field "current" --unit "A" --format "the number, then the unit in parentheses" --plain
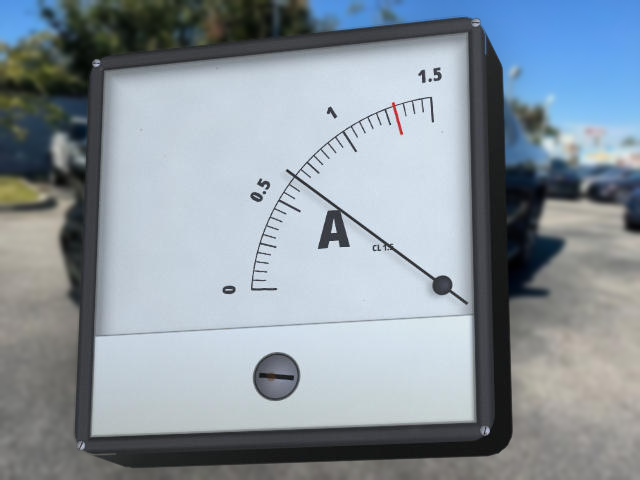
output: 0.65 (A)
